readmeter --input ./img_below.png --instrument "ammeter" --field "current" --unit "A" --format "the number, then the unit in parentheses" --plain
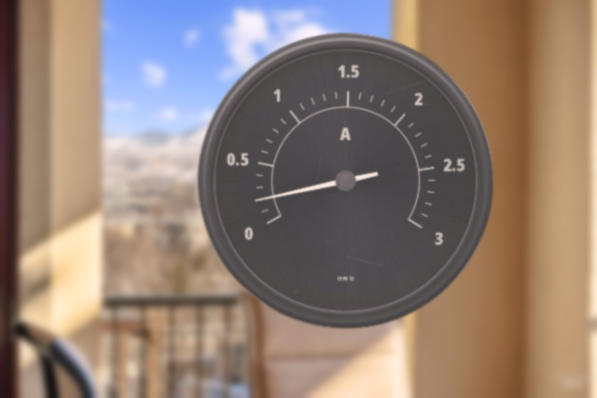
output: 0.2 (A)
